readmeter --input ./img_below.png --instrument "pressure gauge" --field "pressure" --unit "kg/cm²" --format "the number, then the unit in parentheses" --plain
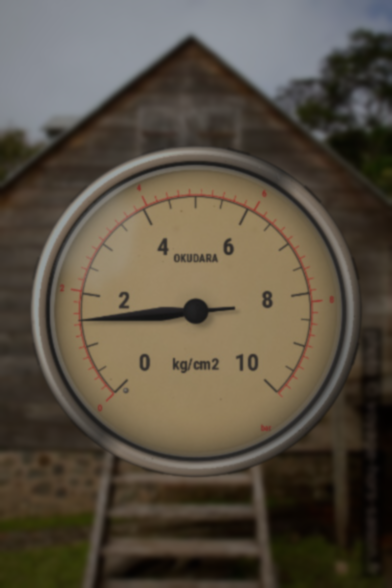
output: 1.5 (kg/cm²)
